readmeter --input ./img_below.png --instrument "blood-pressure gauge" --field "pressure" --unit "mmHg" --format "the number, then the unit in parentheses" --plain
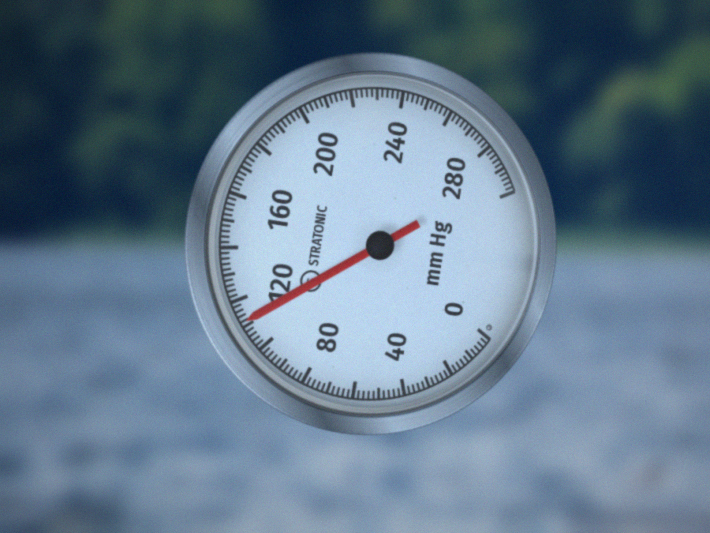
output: 112 (mmHg)
